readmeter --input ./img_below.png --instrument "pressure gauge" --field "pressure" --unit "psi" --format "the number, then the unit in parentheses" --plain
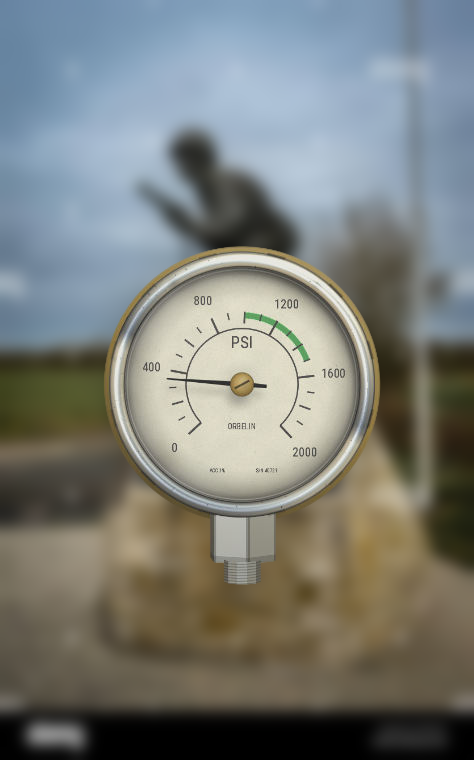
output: 350 (psi)
